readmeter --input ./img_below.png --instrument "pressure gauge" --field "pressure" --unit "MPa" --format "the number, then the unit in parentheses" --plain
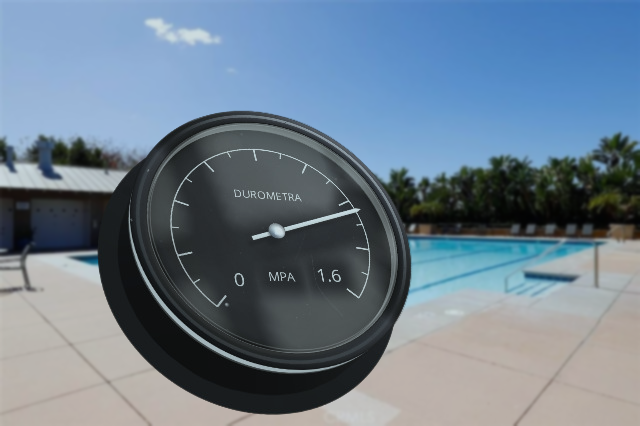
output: 1.25 (MPa)
